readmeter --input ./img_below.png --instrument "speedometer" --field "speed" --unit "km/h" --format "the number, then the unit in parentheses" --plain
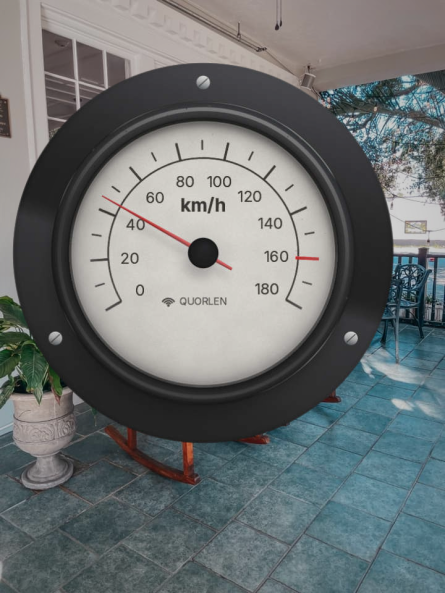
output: 45 (km/h)
